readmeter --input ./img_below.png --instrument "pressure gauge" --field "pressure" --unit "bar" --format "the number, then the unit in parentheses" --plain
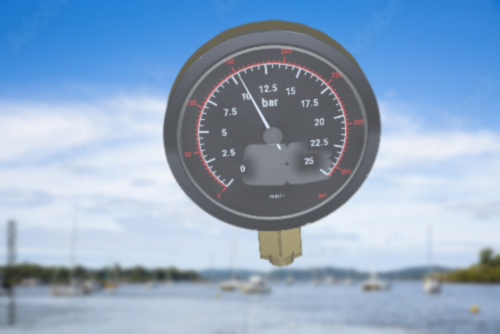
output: 10.5 (bar)
